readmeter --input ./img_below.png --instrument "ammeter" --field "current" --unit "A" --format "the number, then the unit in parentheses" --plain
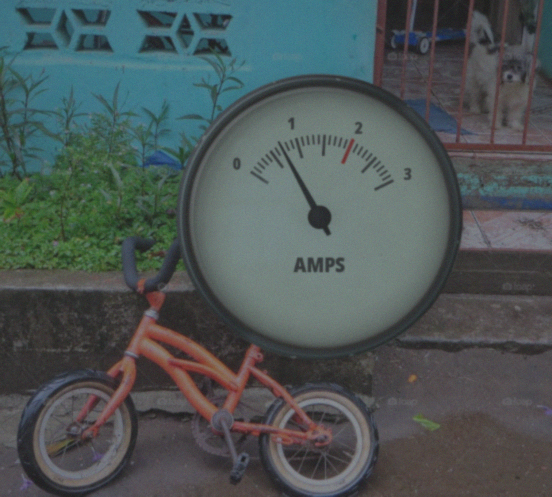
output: 0.7 (A)
